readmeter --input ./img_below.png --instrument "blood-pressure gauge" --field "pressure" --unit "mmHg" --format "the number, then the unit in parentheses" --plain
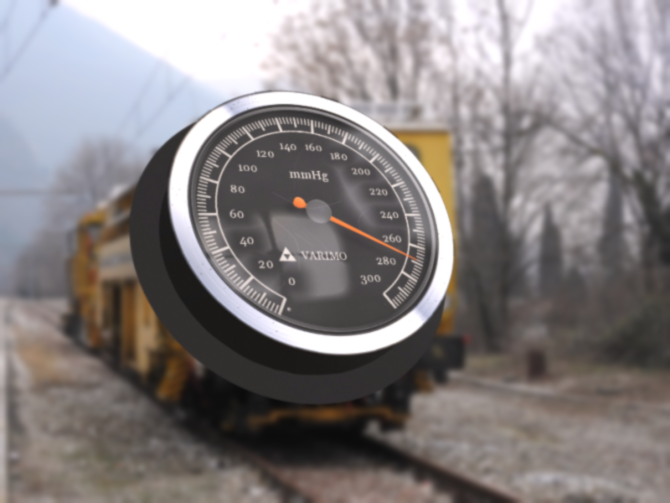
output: 270 (mmHg)
